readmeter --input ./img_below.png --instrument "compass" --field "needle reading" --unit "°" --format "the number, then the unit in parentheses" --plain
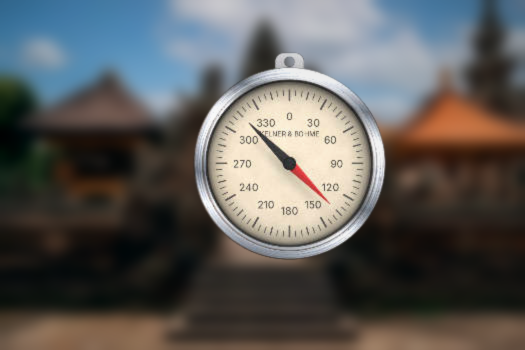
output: 135 (°)
